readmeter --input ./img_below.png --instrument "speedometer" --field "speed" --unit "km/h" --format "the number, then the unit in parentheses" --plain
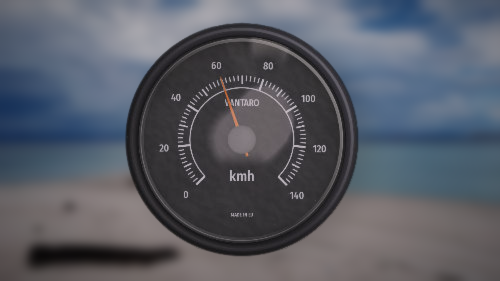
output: 60 (km/h)
